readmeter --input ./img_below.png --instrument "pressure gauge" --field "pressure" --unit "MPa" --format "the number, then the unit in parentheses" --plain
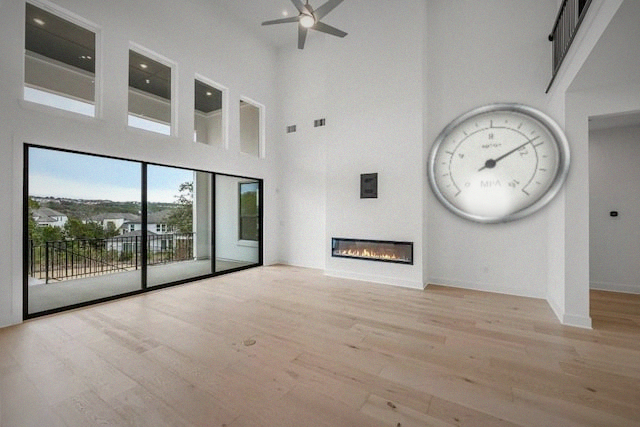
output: 11.5 (MPa)
